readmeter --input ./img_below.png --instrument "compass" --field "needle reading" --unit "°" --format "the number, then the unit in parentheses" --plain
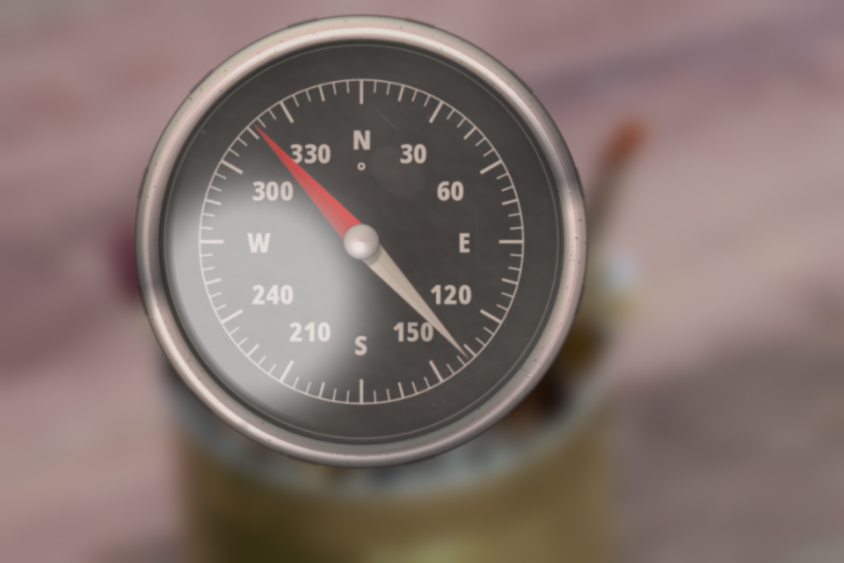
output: 317.5 (°)
